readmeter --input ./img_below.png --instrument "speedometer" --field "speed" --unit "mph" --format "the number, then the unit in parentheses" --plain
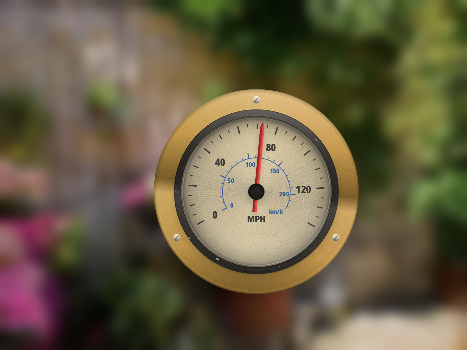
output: 72.5 (mph)
